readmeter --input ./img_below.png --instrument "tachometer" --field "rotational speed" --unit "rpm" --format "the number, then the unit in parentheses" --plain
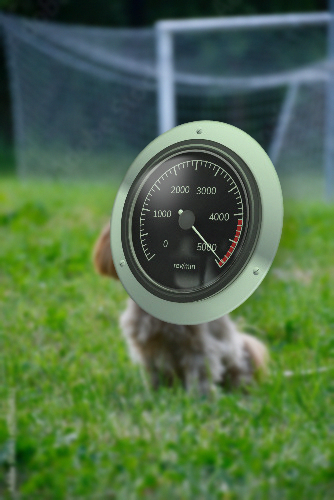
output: 4900 (rpm)
